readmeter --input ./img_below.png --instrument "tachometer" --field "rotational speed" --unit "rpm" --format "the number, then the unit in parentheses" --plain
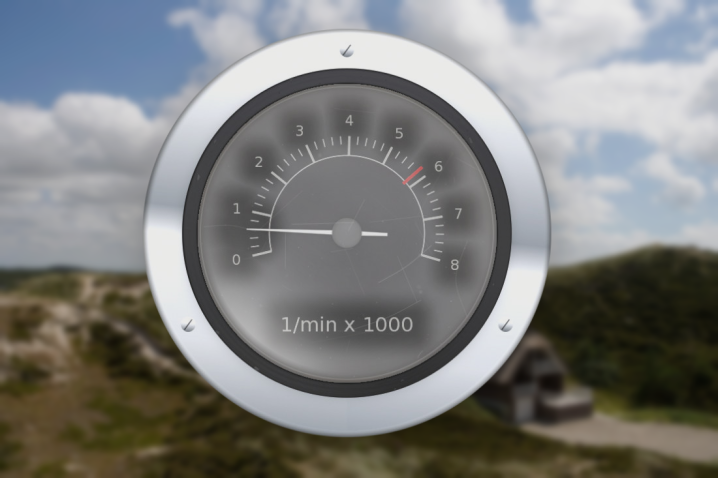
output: 600 (rpm)
